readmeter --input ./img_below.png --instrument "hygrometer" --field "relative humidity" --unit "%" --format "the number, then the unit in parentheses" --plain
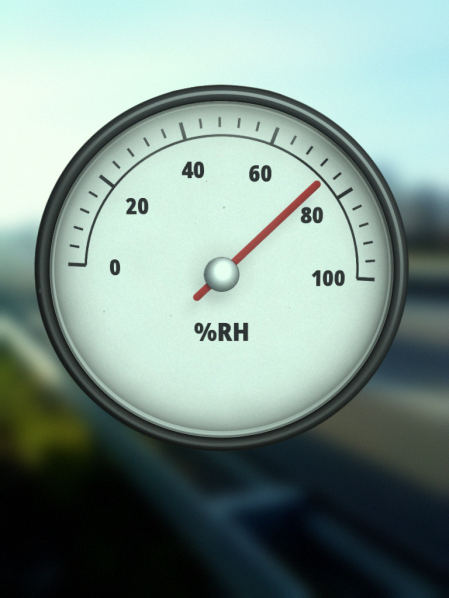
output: 74 (%)
